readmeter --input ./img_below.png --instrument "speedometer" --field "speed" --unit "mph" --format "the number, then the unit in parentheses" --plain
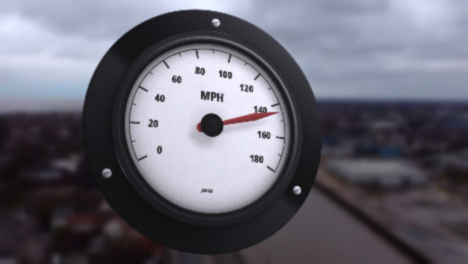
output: 145 (mph)
